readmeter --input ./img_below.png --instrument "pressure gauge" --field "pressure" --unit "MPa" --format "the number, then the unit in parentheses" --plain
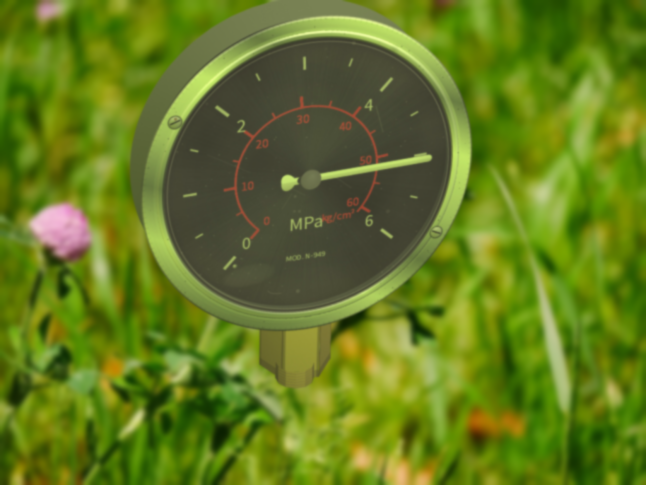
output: 5 (MPa)
